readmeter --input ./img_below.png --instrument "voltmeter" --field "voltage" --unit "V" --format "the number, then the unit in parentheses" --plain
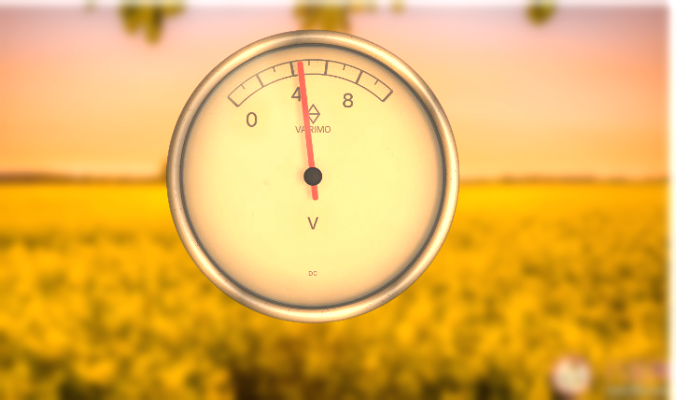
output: 4.5 (V)
